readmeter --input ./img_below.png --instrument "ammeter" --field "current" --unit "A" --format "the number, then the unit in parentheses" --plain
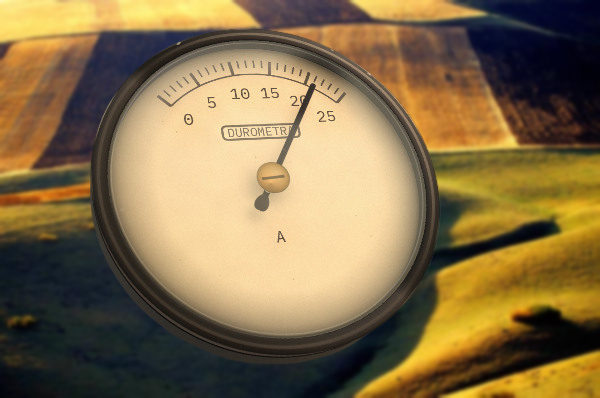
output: 21 (A)
